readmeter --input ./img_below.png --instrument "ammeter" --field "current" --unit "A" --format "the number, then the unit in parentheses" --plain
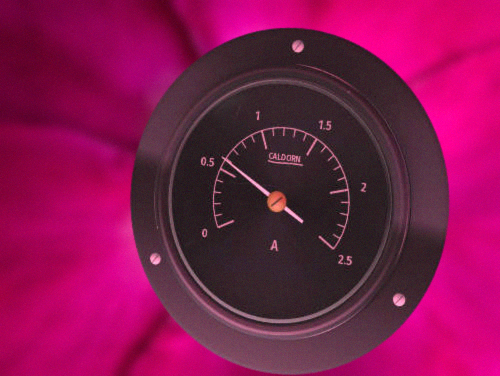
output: 0.6 (A)
